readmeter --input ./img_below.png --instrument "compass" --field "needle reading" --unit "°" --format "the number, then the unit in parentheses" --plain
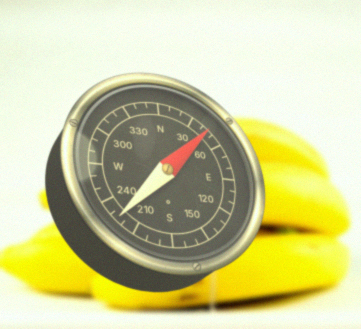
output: 45 (°)
